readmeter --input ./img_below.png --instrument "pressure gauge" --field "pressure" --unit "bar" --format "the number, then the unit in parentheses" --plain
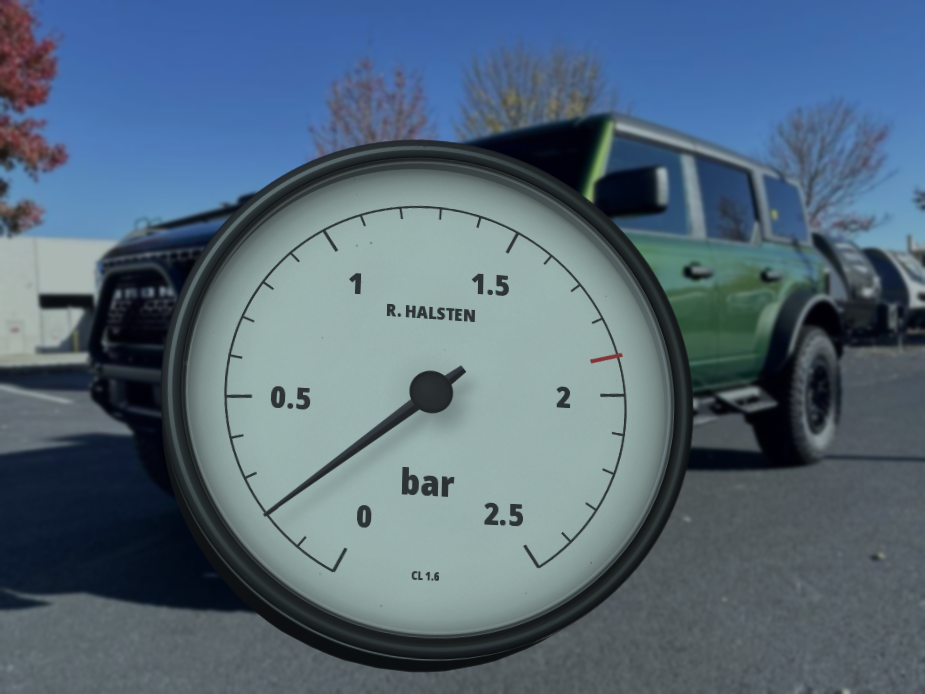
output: 0.2 (bar)
